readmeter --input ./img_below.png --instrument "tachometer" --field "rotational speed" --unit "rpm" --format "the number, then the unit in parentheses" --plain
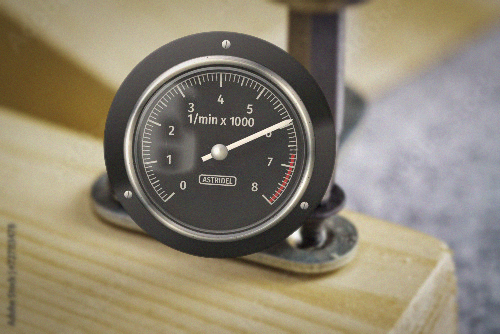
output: 5900 (rpm)
